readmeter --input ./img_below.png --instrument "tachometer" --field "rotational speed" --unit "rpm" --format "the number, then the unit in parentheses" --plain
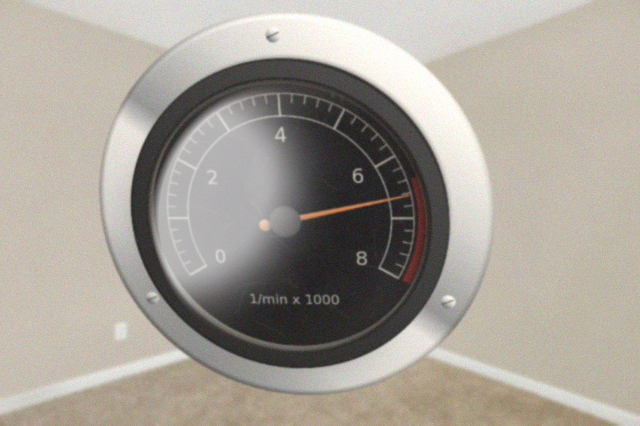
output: 6600 (rpm)
